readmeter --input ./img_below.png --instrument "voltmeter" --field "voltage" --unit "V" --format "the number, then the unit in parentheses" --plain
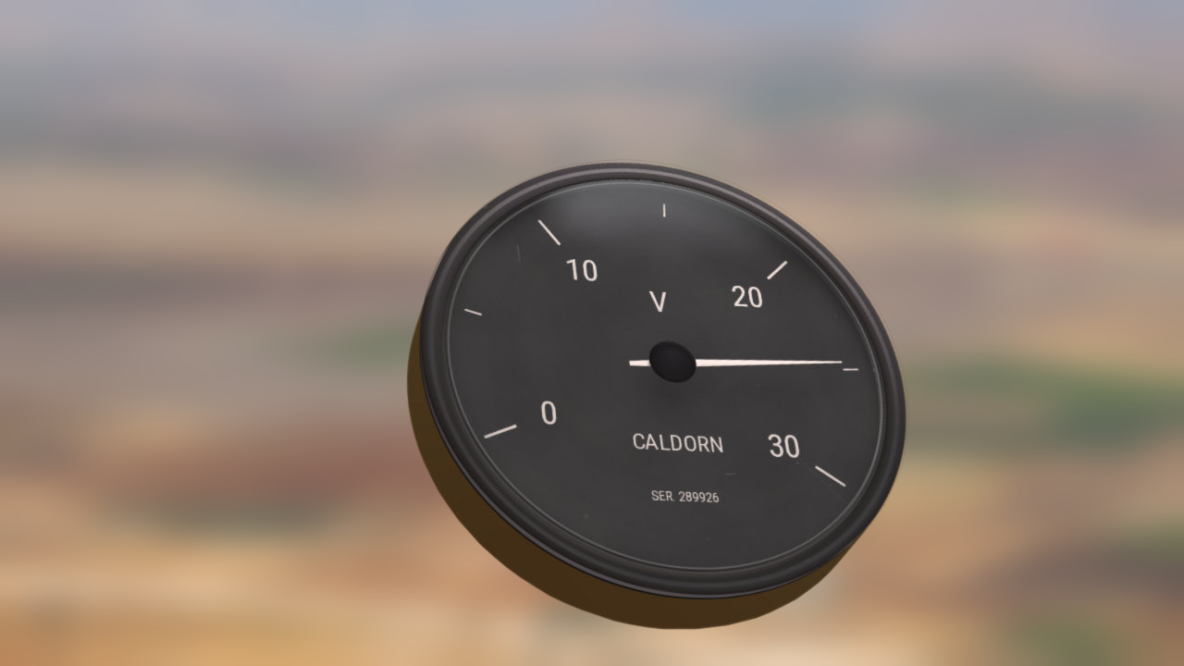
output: 25 (V)
